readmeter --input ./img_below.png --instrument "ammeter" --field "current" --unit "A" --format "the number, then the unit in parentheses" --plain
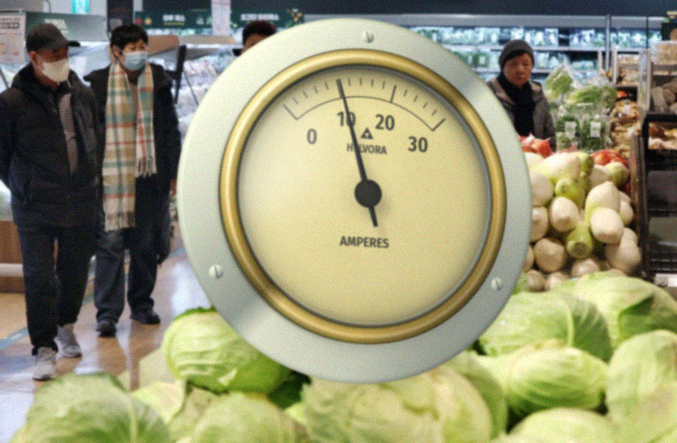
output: 10 (A)
